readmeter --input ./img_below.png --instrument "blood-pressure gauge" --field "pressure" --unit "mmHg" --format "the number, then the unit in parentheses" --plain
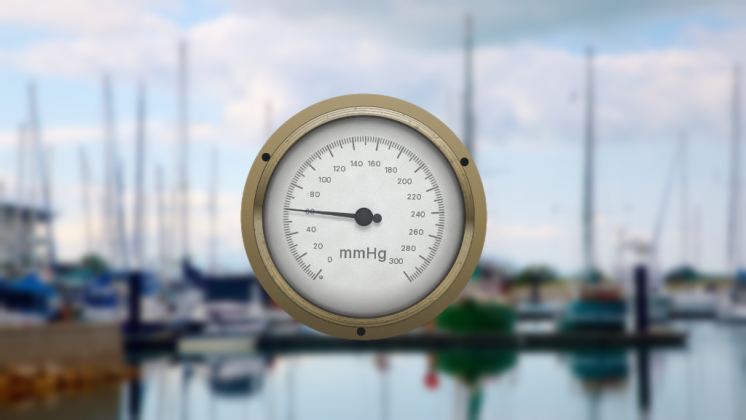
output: 60 (mmHg)
